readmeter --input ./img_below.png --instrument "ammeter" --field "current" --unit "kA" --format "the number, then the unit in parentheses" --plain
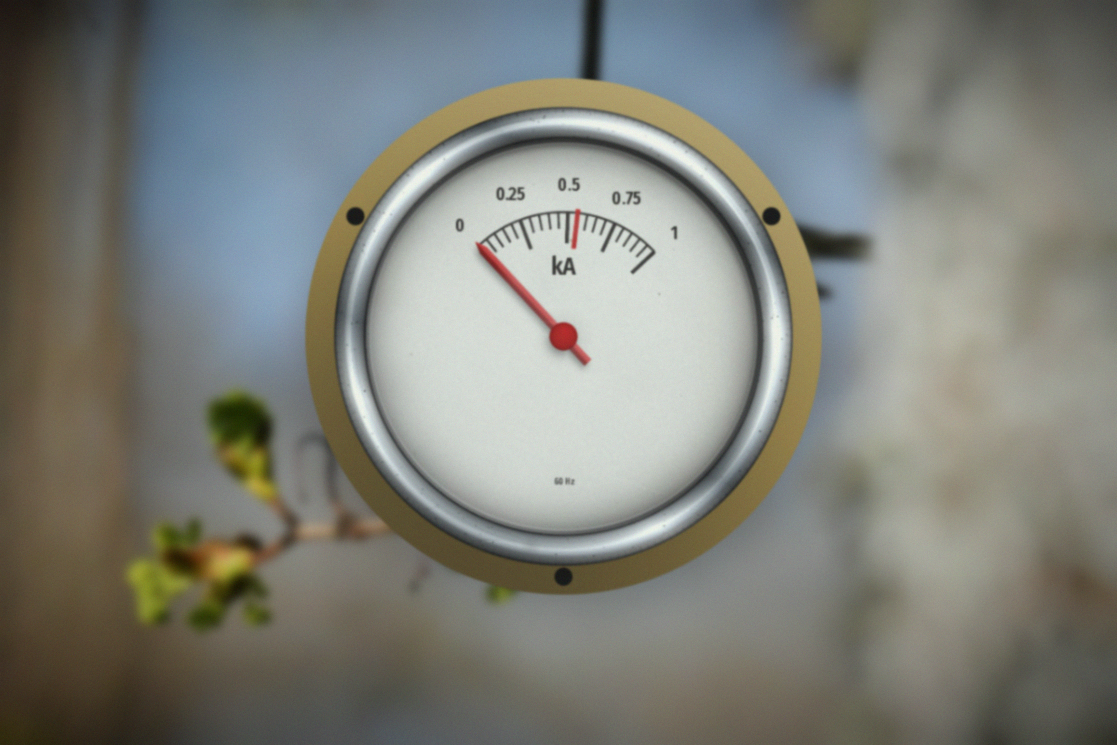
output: 0 (kA)
